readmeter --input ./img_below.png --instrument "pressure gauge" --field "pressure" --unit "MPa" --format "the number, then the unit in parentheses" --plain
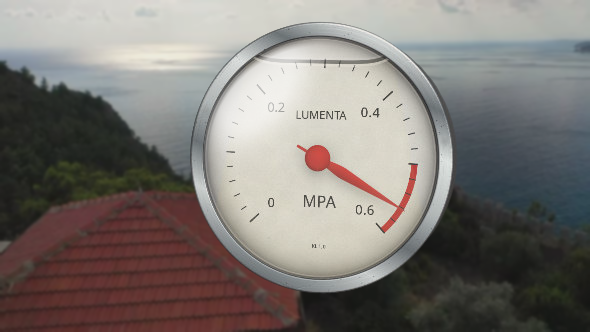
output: 0.56 (MPa)
